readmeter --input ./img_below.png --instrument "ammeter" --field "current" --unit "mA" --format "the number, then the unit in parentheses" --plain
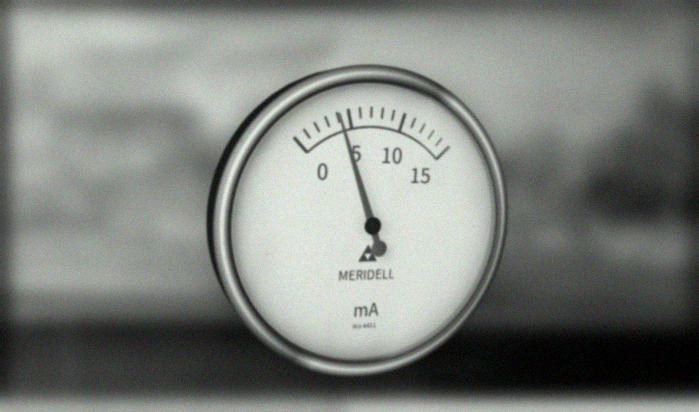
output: 4 (mA)
